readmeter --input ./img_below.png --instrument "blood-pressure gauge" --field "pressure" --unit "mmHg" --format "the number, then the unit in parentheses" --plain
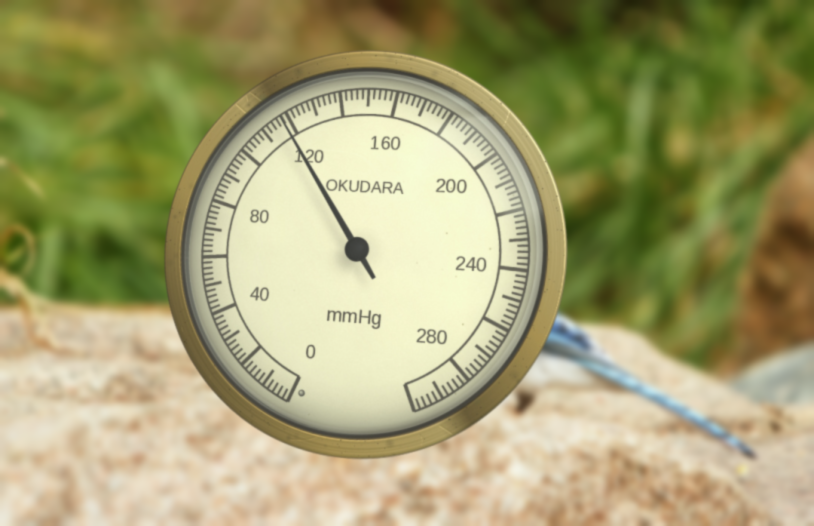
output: 118 (mmHg)
